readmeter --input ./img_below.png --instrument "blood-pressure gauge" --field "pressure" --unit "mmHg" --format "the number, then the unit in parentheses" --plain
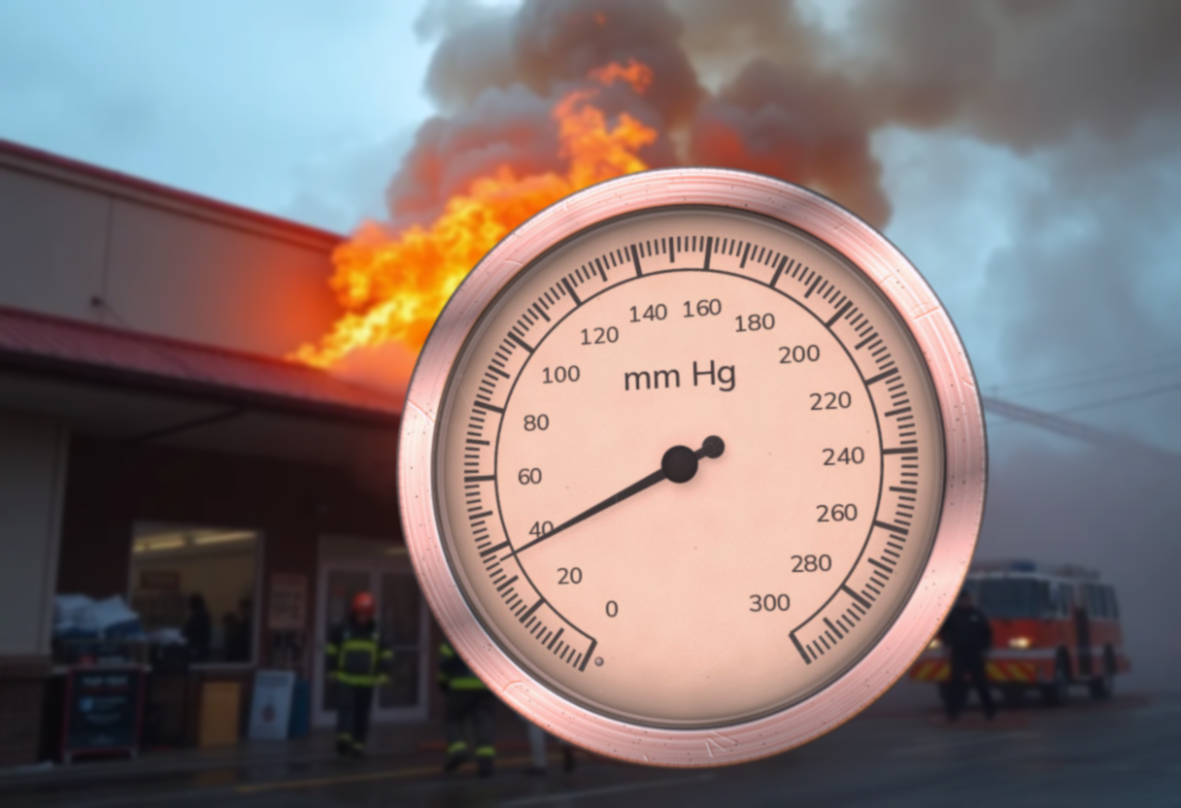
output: 36 (mmHg)
